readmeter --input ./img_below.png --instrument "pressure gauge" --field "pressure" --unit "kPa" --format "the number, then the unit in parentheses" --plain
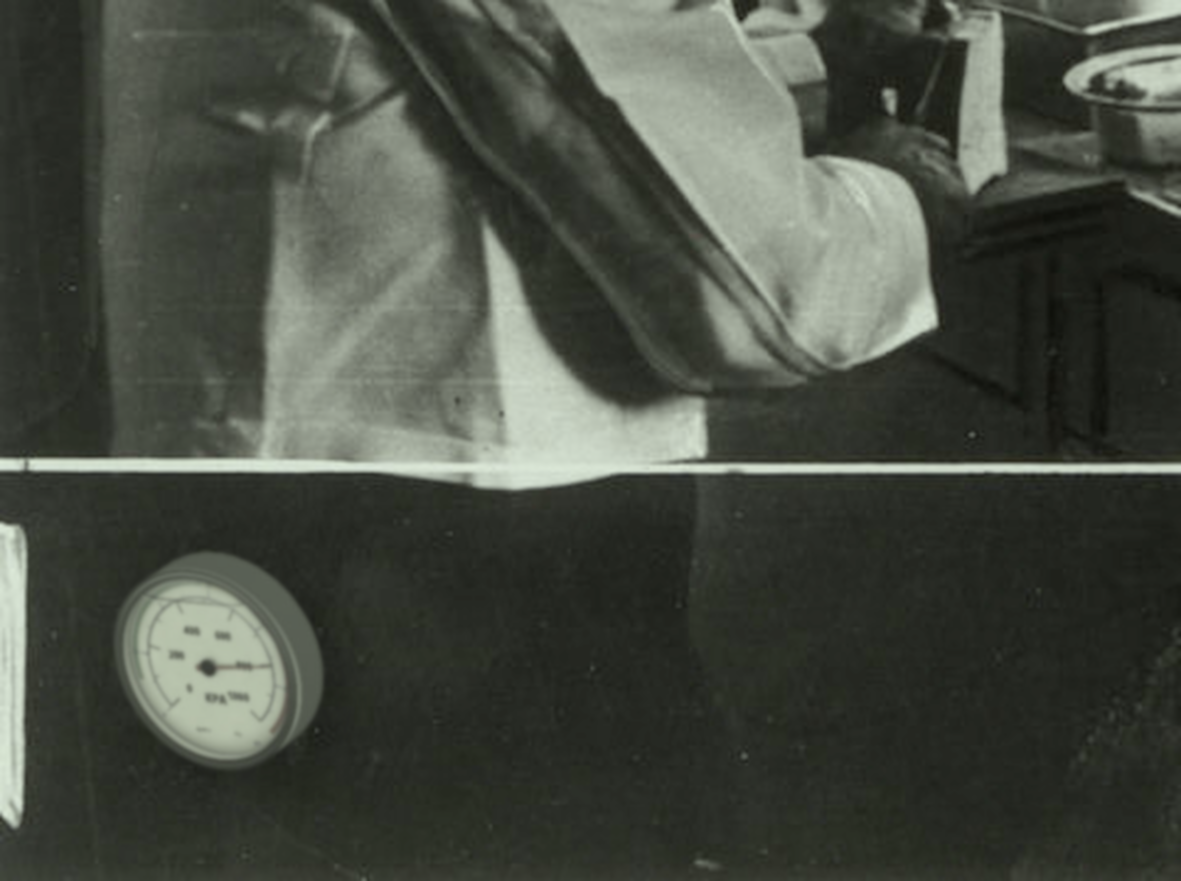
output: 800 (kPa)
